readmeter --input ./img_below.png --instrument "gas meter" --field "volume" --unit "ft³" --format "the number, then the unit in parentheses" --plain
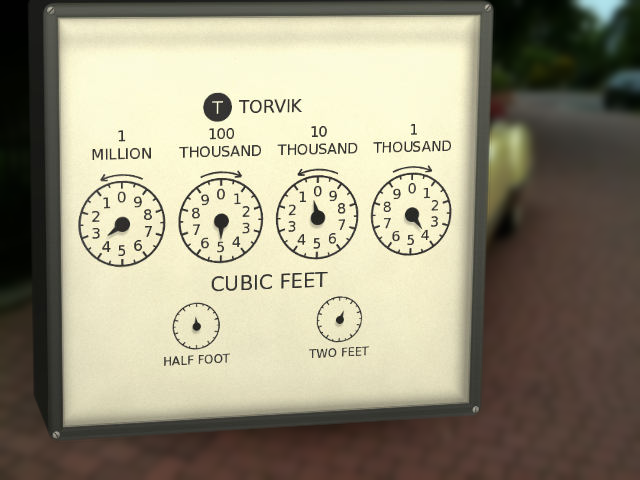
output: 350400 (ft³)
